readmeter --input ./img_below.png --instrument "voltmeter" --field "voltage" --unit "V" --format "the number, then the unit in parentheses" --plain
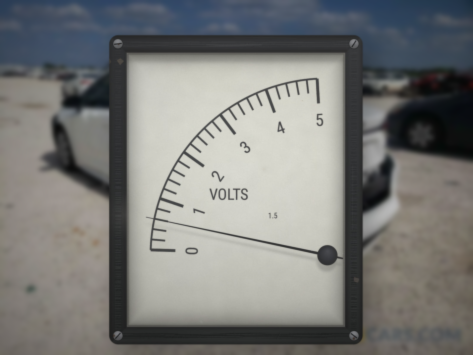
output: 0.6 (V)
